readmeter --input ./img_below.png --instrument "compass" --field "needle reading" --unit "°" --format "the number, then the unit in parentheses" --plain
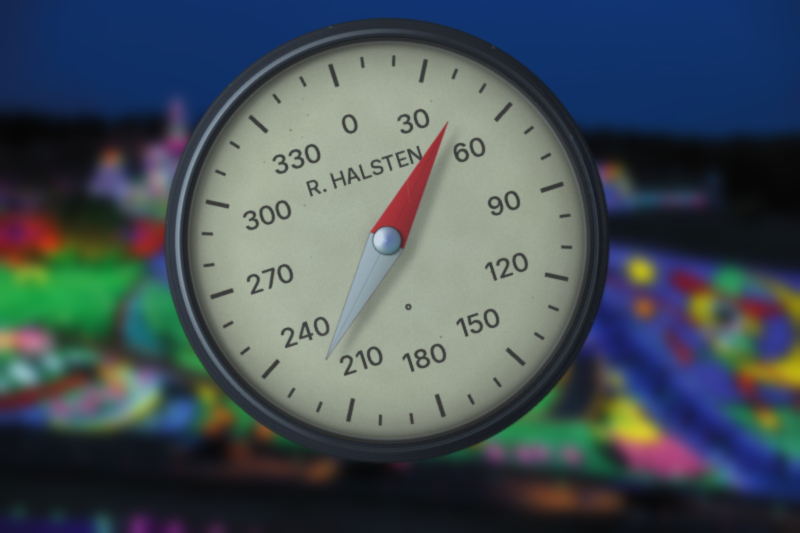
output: 45 (°)
